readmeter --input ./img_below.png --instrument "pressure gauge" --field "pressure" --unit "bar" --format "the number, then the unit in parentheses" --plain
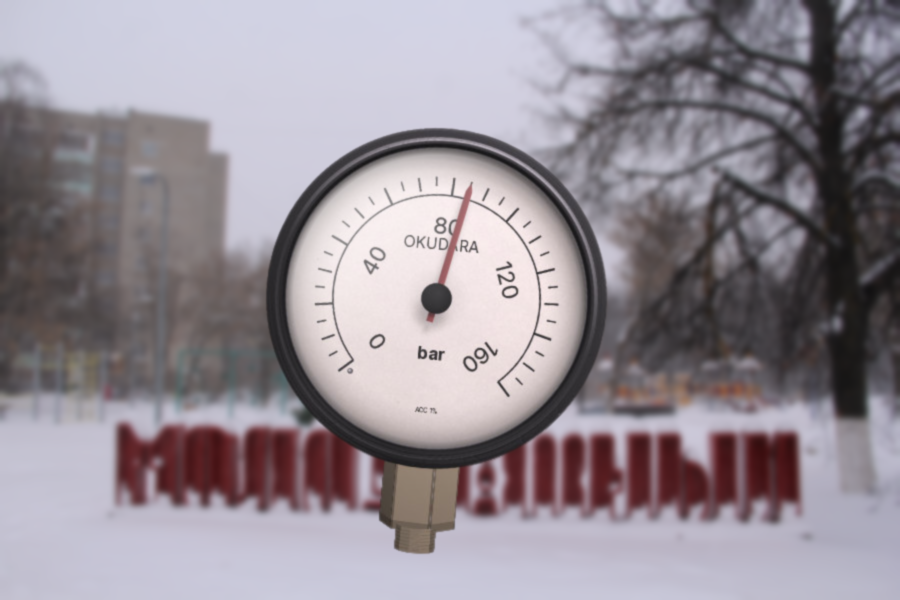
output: 85 (bar)
